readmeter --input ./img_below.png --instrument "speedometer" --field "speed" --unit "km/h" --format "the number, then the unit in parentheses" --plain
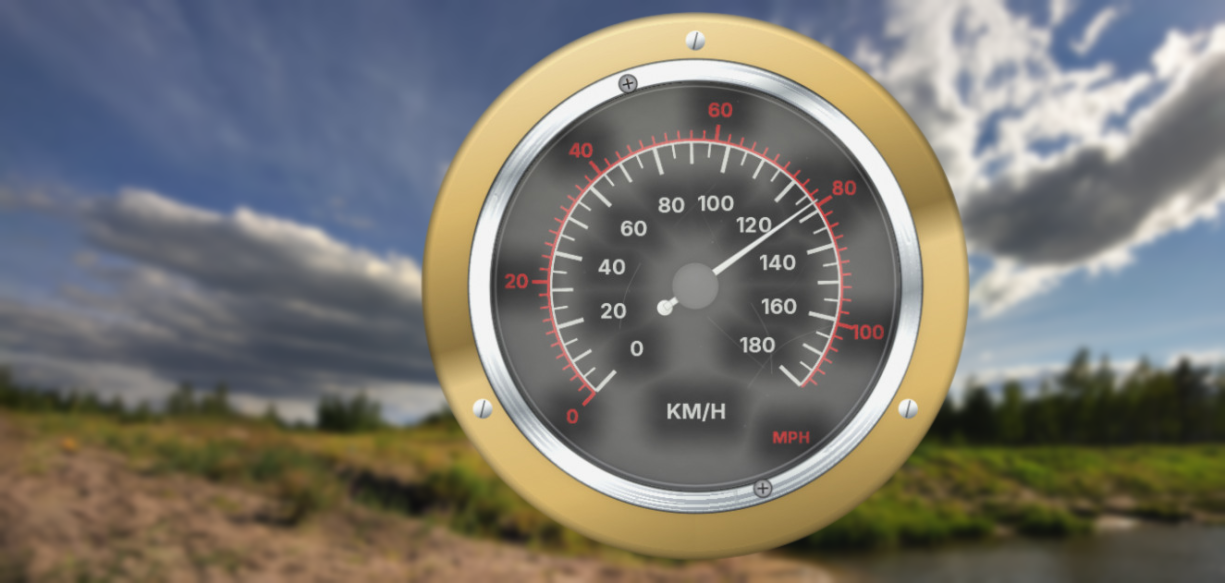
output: 127.5 (km/h)
